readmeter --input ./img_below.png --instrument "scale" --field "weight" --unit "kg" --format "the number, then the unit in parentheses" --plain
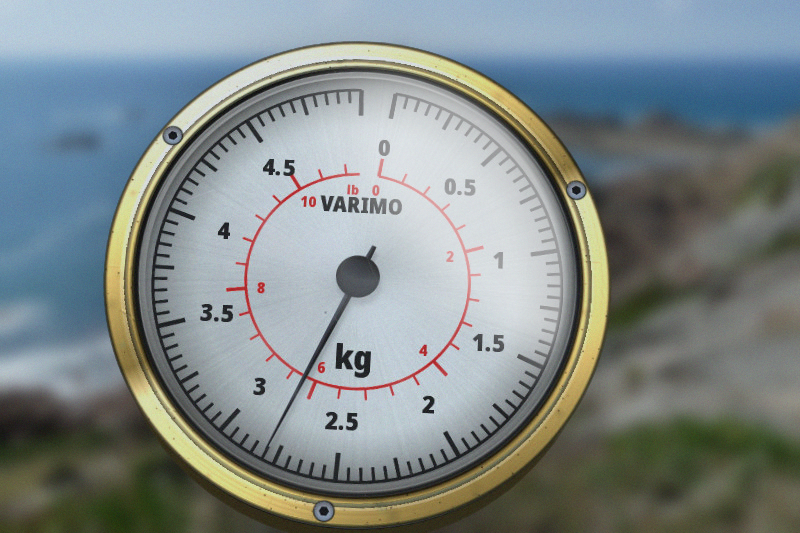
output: 2.8 (kg)
